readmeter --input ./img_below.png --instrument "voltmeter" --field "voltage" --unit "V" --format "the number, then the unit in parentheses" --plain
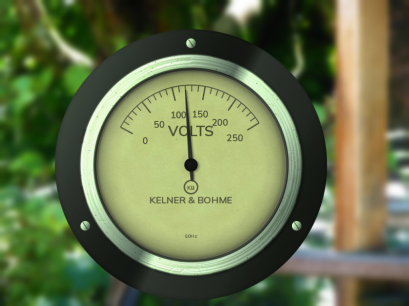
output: 120 (V)
